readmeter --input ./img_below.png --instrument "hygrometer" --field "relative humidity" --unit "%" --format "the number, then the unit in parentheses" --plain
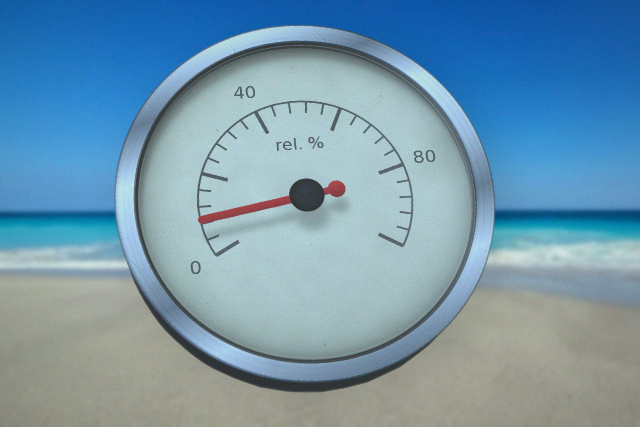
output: 8 (%)
